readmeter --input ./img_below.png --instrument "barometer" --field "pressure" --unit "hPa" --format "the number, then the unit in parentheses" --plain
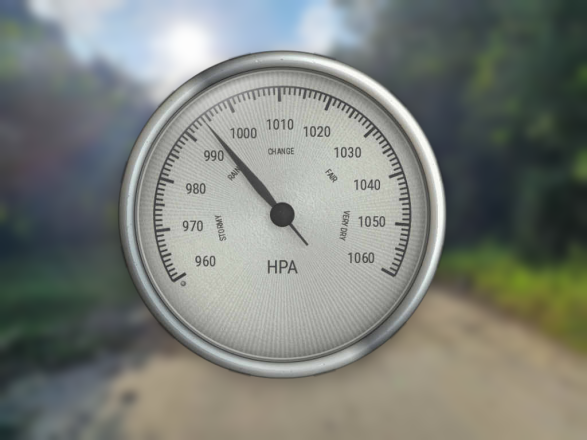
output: 994 (hPa)
